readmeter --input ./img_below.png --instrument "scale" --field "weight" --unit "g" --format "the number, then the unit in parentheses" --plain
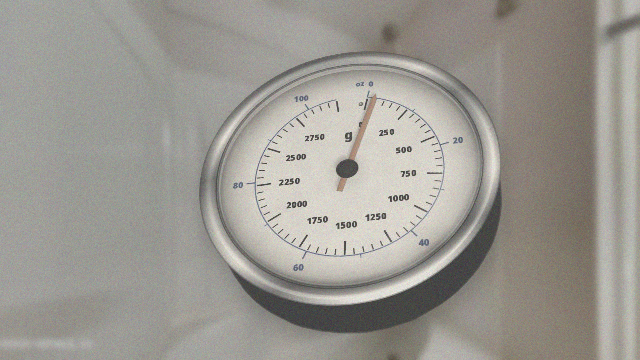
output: 50 (g)
